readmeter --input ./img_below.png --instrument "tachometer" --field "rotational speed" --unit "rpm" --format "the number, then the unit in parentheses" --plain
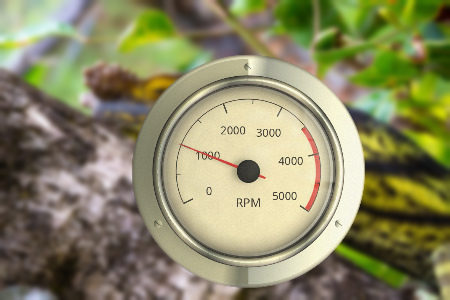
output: 1000 (rpm)
